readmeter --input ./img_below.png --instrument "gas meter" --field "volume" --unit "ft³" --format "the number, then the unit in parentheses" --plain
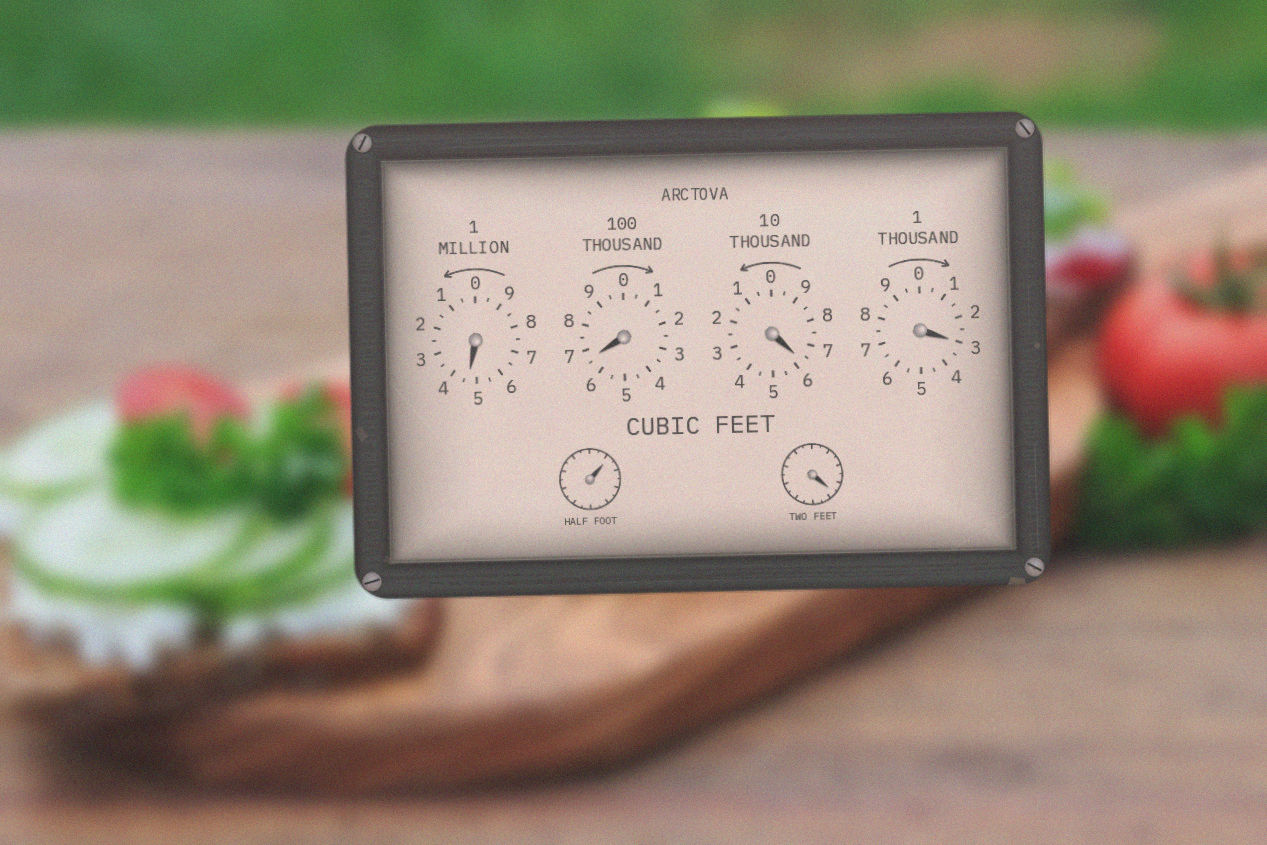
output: 466300 (ft³)
